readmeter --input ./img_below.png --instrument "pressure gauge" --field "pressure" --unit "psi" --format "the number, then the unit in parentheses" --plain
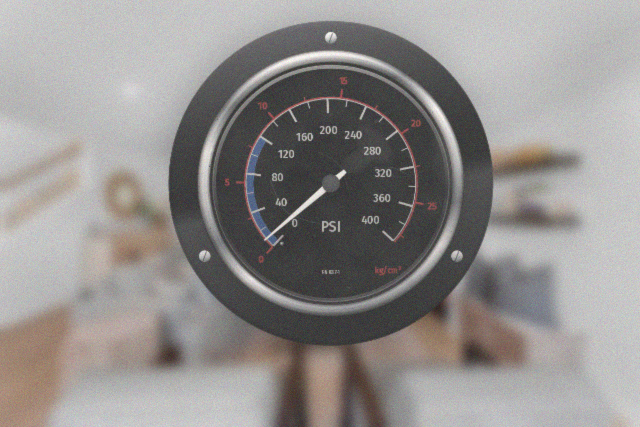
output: 10 (psi)
